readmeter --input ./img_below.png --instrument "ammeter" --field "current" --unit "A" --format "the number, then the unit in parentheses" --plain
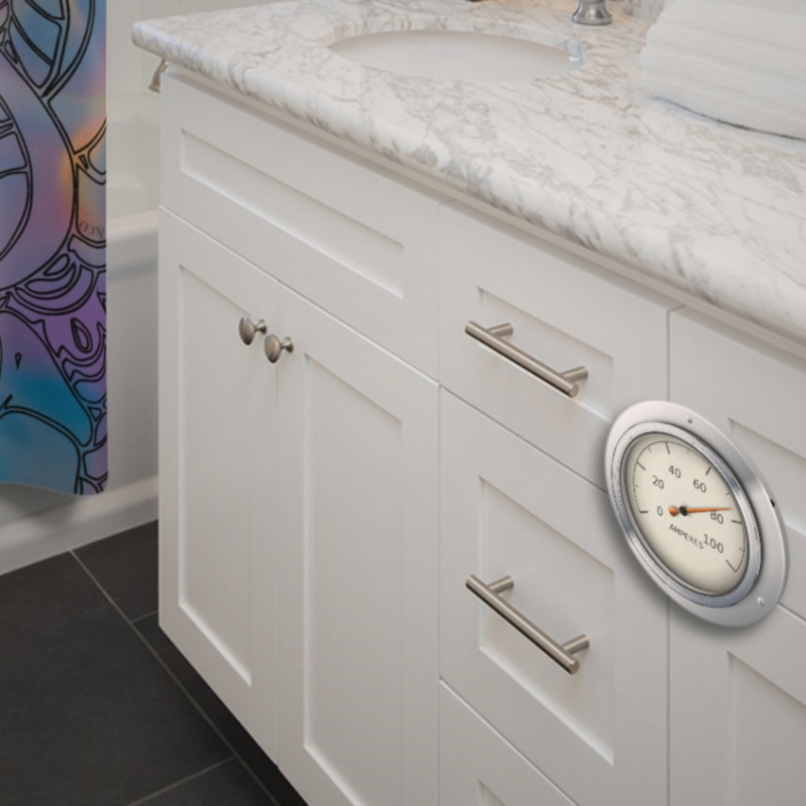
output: 75 (A)
